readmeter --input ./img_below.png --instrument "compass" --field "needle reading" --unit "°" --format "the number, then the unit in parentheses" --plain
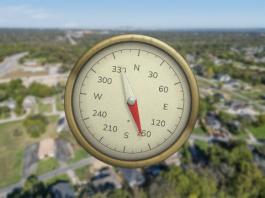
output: 155 (°)
